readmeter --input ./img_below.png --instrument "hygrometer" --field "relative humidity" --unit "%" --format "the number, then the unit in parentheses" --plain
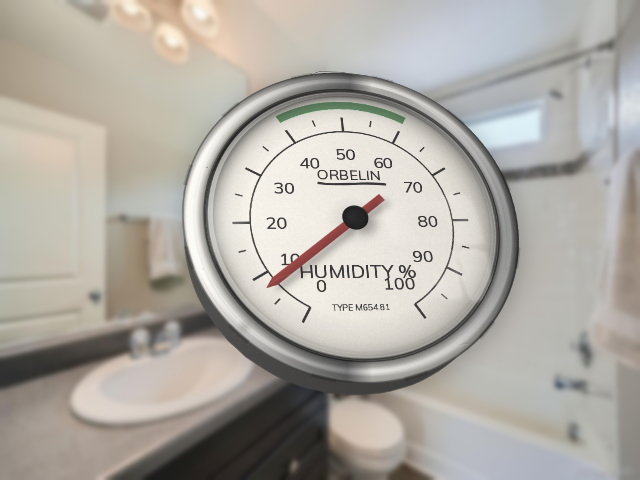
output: 7.5 (%)
